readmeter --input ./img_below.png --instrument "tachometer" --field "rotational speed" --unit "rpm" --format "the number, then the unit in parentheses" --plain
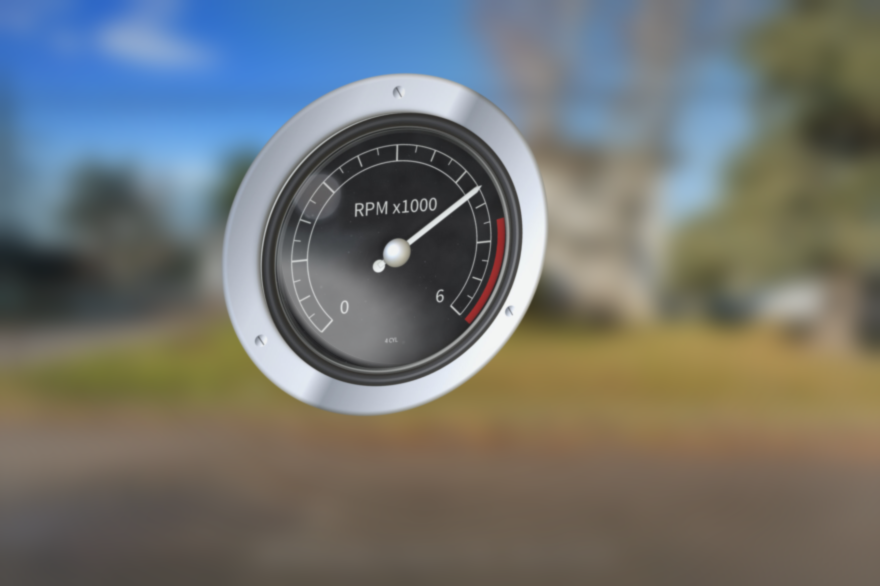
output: 4250 (rpm)
